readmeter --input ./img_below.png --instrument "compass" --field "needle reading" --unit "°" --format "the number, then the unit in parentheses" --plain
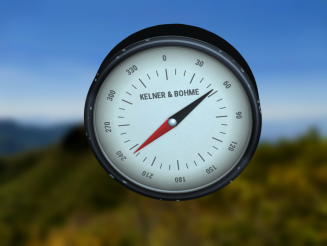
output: 235 (°)
